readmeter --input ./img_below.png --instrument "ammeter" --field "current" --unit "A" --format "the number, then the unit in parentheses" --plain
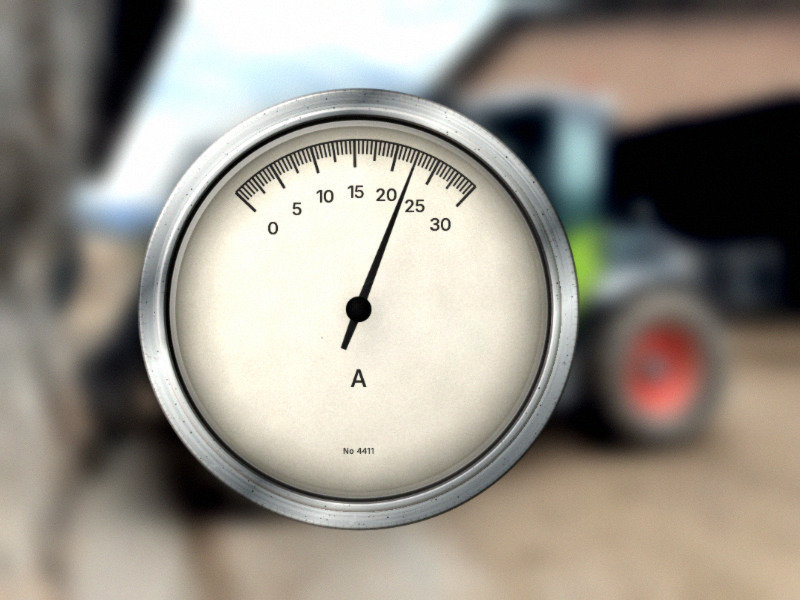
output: 22.5 (A)
